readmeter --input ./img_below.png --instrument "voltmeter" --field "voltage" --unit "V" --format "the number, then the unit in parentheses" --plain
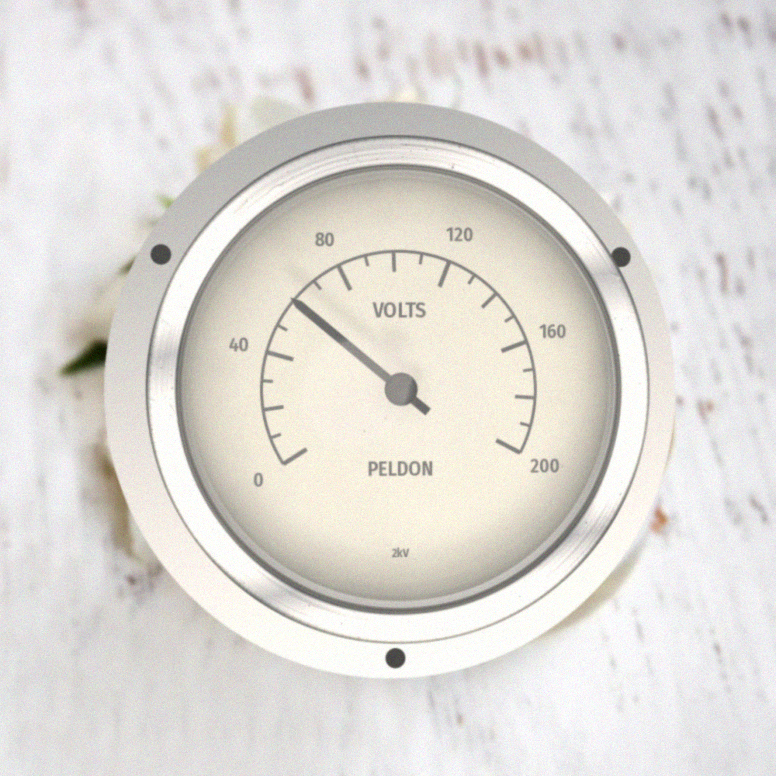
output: 60 (V)
